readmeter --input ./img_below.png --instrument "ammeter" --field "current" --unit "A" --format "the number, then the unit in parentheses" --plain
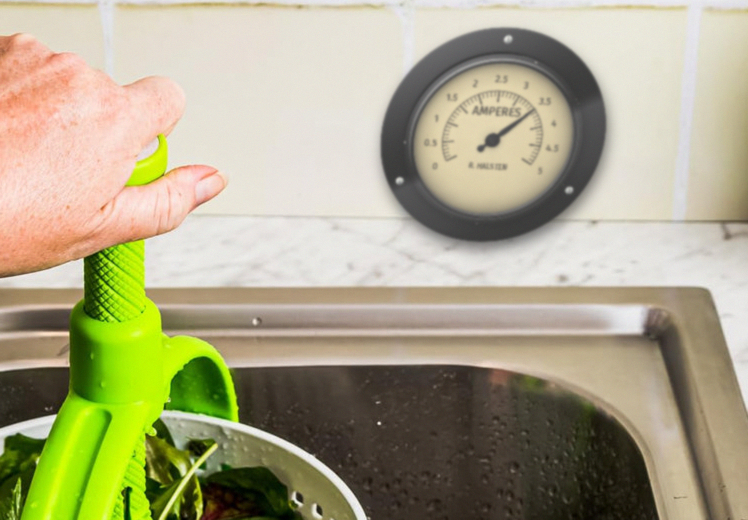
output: 3.5 (A)
